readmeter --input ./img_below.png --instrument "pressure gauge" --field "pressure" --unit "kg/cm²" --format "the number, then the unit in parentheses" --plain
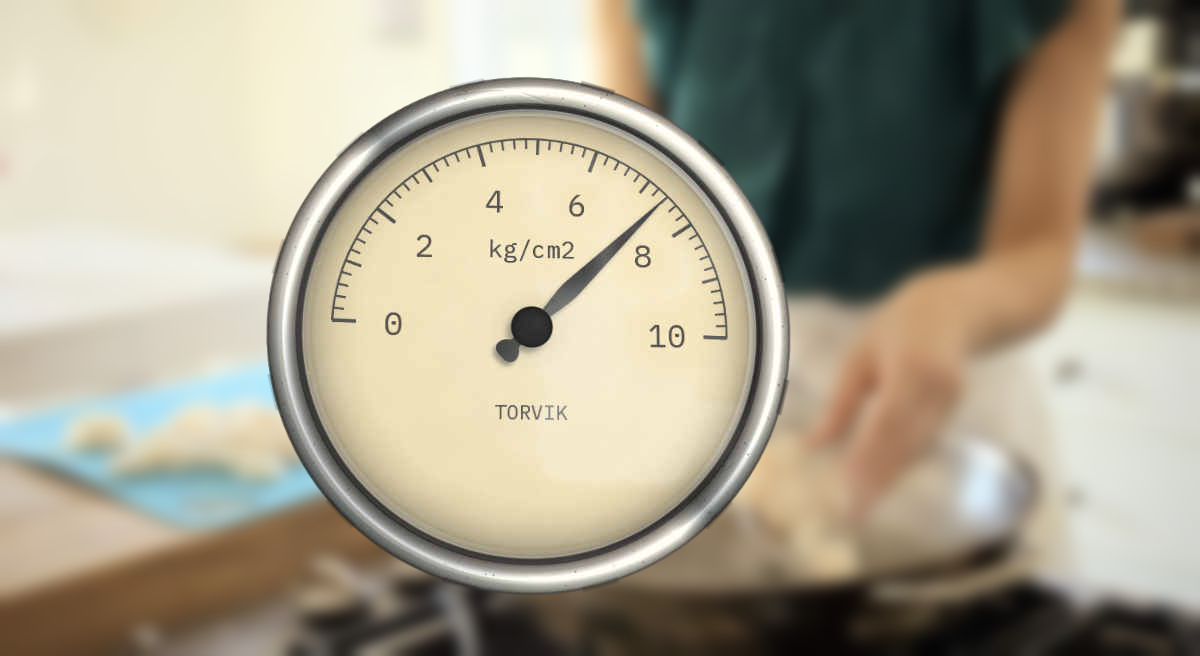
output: 7.4 (kg/cm²)
